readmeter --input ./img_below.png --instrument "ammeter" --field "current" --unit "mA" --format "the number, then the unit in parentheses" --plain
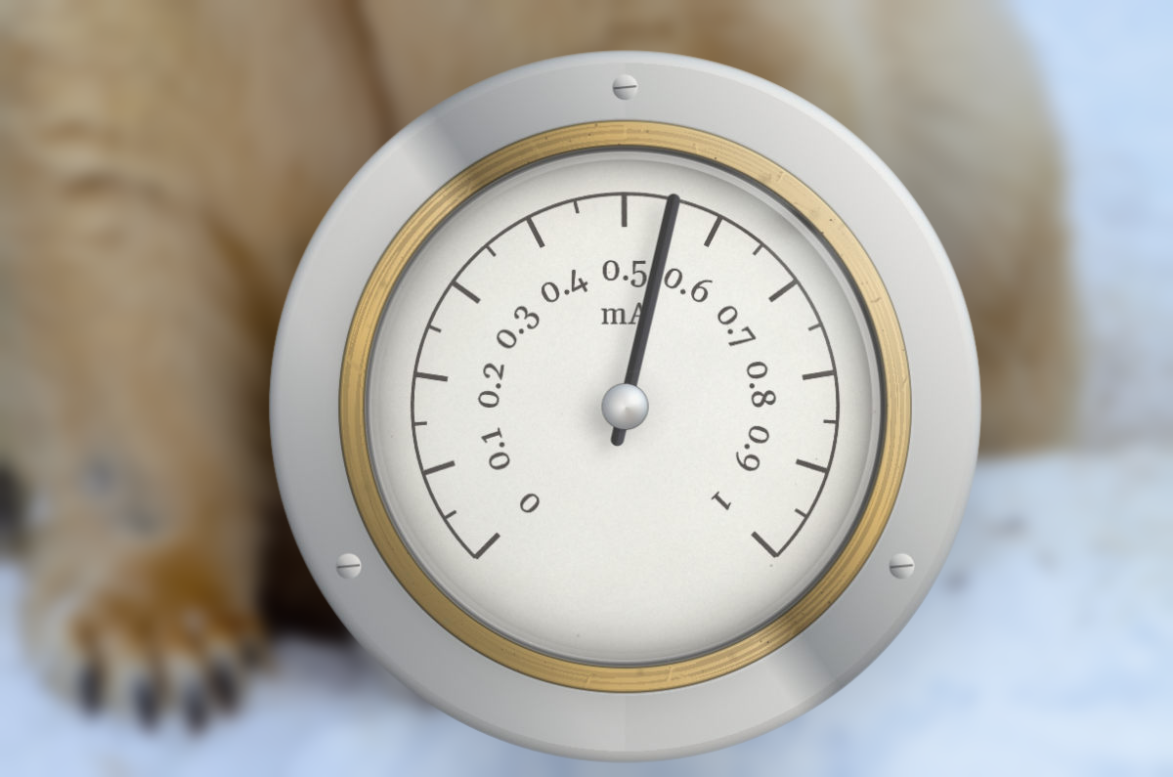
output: 0.55 (mA)
